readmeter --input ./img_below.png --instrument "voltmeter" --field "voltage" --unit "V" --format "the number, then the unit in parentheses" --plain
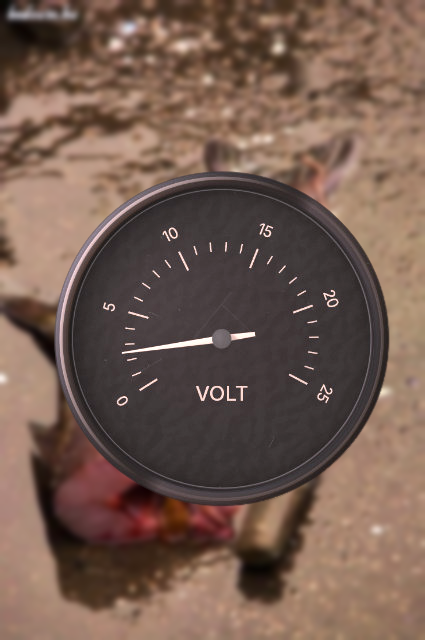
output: 2.5 (V)
